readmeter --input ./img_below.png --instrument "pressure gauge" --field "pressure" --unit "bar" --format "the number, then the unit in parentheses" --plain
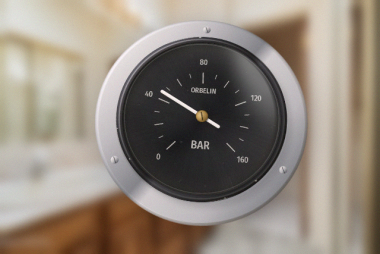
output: 45 (bar)
